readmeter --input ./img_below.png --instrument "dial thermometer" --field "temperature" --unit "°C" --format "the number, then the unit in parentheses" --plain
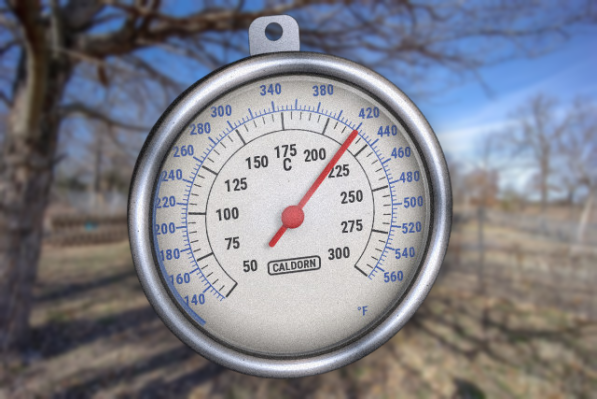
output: 215 (°C)
